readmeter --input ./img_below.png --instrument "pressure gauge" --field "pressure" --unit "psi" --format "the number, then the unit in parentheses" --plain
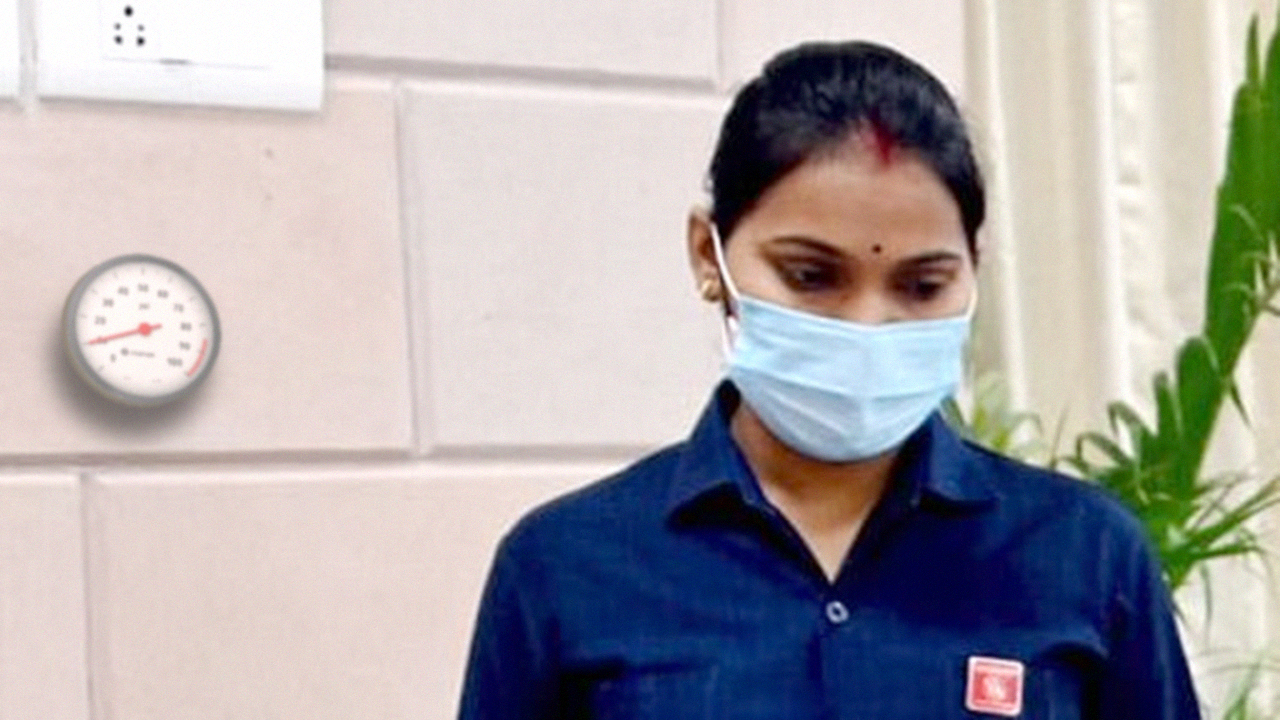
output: 10 (psi)
